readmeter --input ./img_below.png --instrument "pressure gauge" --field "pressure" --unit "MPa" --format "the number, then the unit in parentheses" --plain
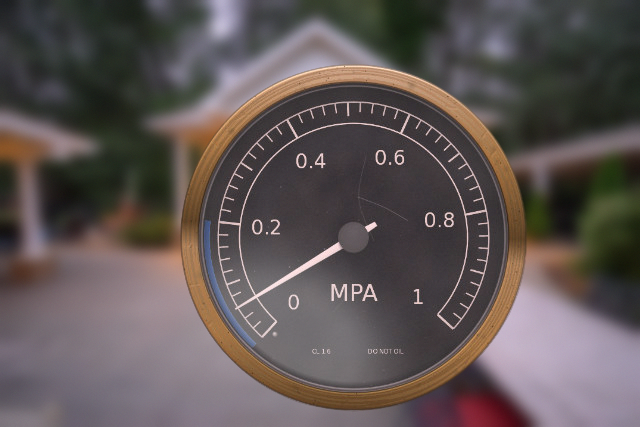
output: 0.06 (MPa)
